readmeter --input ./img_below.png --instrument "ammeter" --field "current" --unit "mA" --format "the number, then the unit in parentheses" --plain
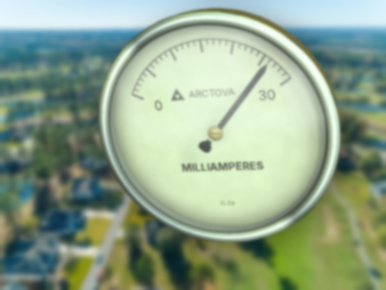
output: 26 (mA)
